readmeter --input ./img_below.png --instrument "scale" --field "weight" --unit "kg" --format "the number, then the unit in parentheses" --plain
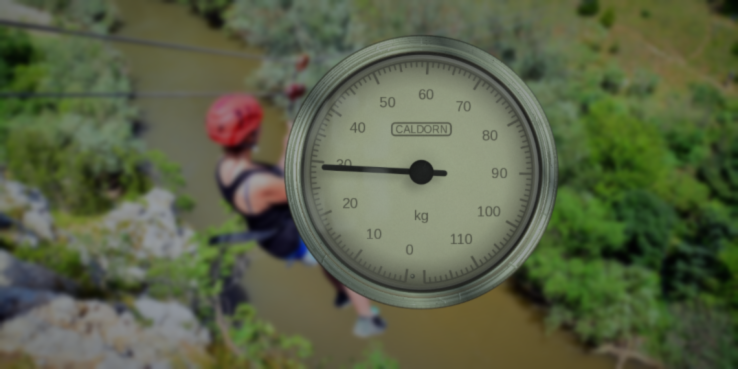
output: 29 (kg)
